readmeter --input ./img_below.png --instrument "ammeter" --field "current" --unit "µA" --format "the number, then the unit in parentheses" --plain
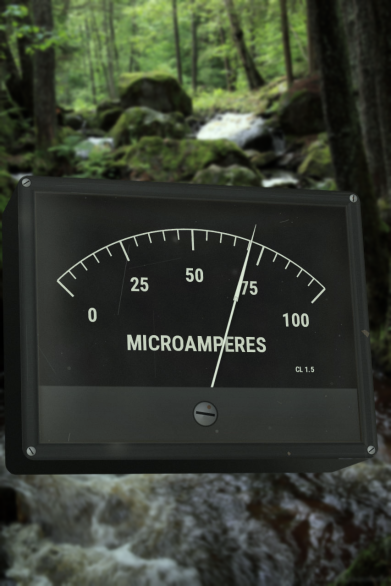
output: 70 (µA)
